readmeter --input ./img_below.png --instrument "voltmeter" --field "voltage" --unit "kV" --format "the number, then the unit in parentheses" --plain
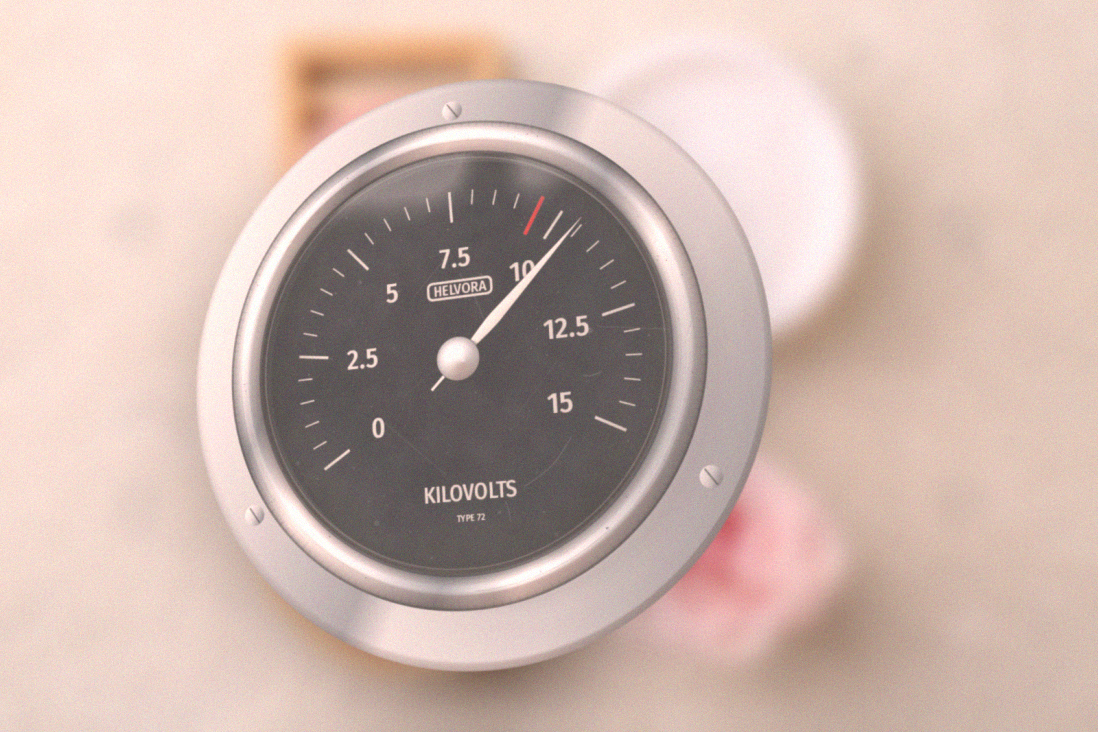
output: 10.5 (kV)
